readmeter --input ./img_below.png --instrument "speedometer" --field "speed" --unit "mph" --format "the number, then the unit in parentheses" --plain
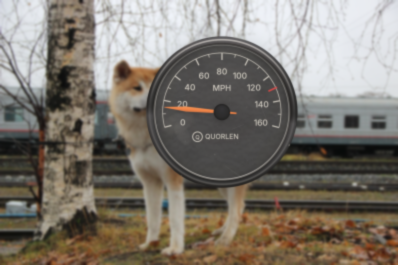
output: 15 (mph)
